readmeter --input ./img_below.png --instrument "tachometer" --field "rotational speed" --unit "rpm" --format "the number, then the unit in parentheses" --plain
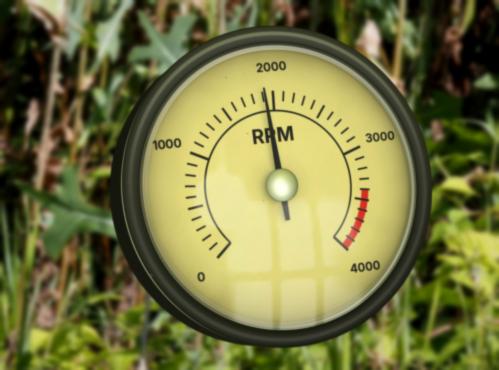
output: 1900 (rpm)
